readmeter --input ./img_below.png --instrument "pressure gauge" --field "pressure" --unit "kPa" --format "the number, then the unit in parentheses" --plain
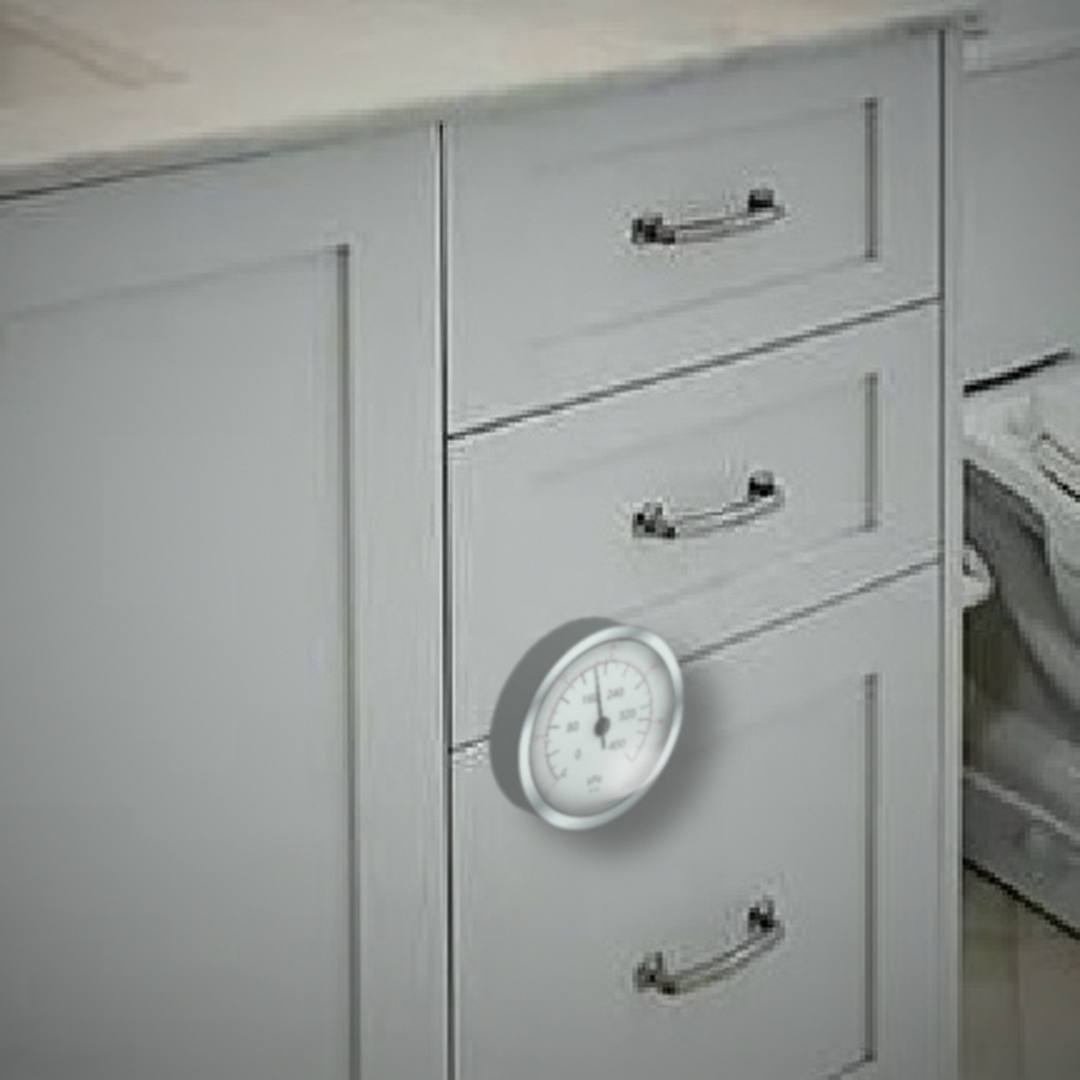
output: 180 (kPa)
